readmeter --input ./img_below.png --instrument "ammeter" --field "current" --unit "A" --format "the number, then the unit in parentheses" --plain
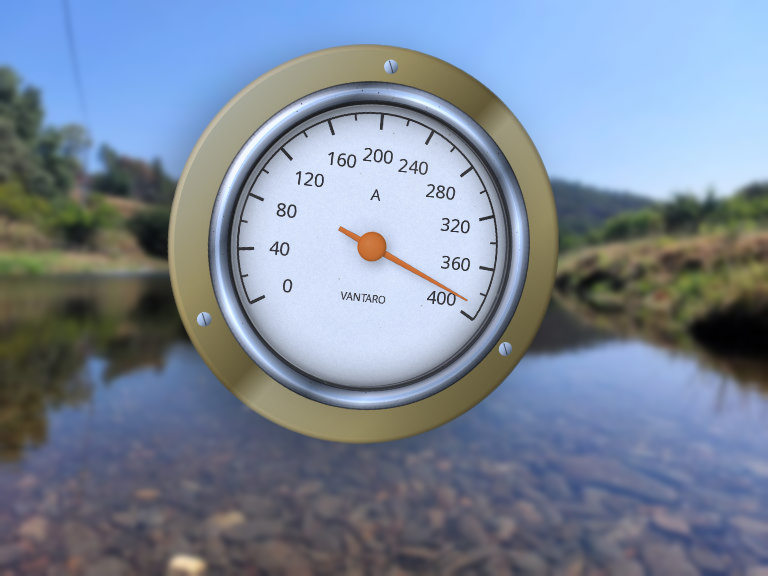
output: 390 (A)
